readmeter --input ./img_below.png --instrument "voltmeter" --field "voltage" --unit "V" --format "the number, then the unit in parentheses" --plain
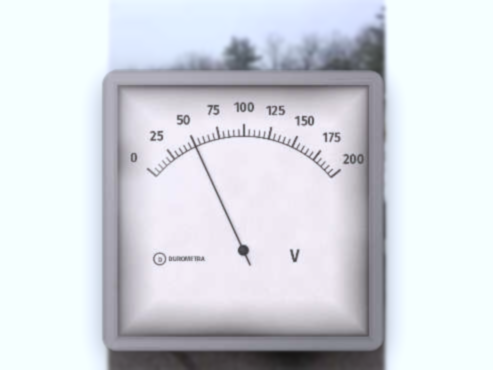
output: 50 (V)
